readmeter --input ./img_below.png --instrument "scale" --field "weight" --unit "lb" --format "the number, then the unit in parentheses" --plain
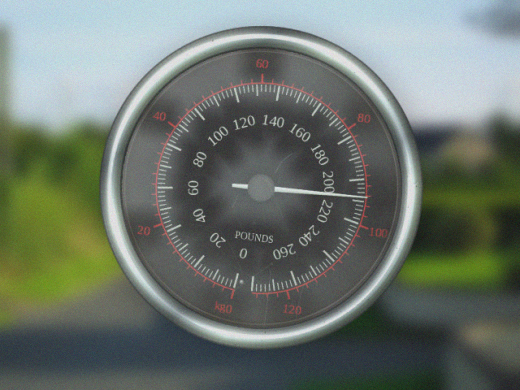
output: 208 (lb)
